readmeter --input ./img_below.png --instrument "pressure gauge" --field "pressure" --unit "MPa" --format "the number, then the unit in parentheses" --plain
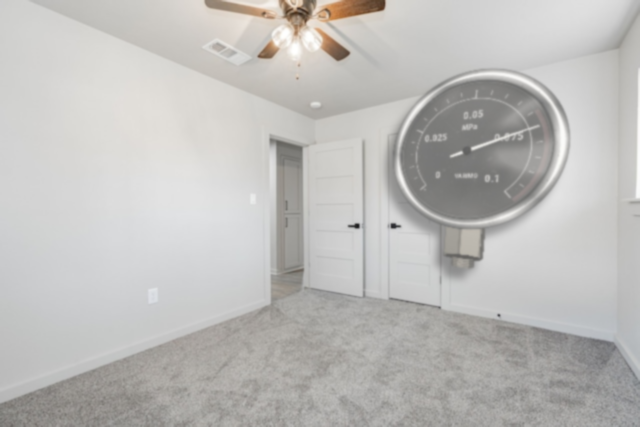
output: 0.075 (MPa)
